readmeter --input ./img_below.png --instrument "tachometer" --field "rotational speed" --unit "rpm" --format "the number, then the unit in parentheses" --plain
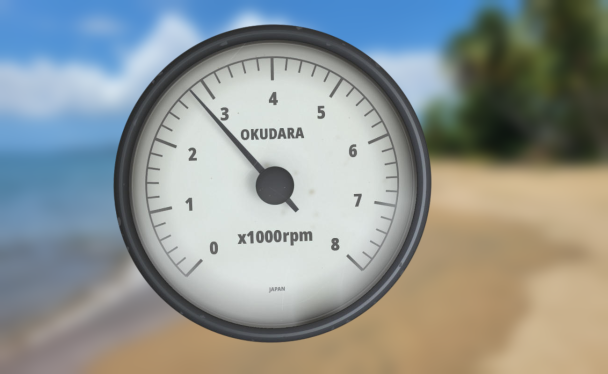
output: 2800 (rpm)
